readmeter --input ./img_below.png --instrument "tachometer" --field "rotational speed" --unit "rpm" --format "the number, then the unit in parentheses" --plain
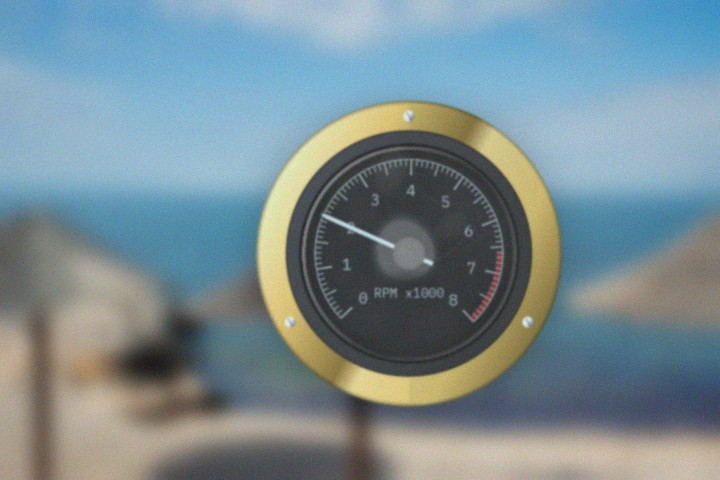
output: 2000 (rpm)
